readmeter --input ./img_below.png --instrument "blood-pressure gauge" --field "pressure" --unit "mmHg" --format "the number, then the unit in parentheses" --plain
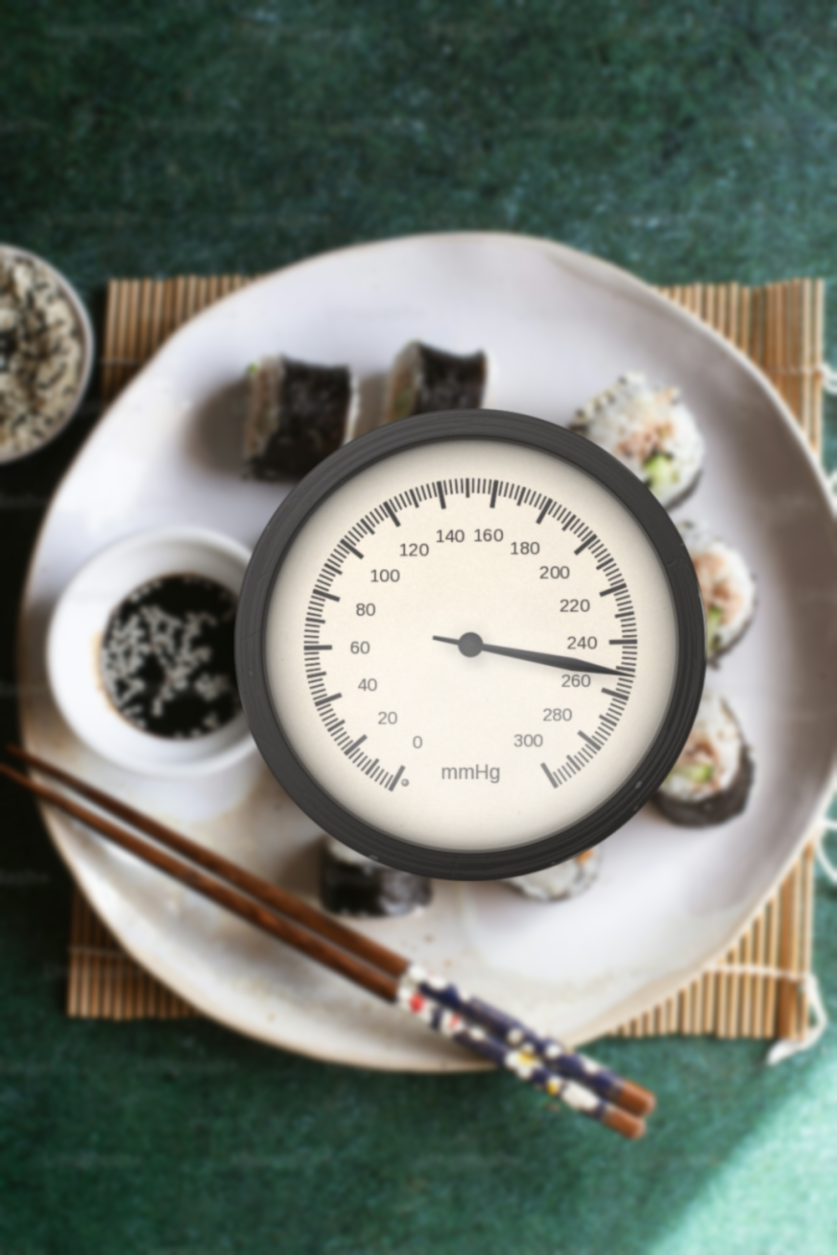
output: 252 (mmHg)
